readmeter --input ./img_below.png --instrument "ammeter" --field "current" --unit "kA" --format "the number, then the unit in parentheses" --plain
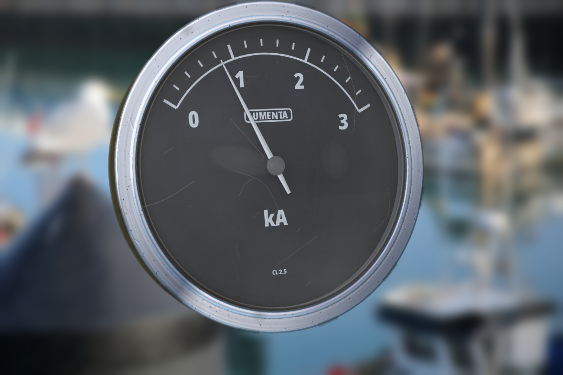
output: 0.8 (kA)
